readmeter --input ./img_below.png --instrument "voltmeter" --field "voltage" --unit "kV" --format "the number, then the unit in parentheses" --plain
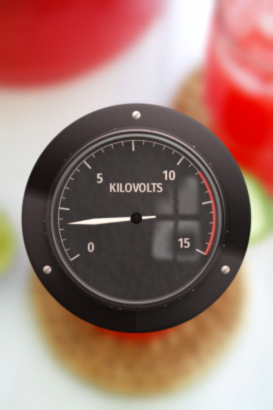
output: 1.75 (kV)
